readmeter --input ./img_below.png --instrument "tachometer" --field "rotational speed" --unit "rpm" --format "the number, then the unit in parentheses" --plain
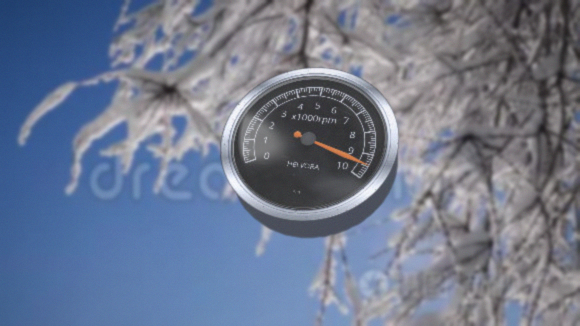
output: 9500 (rpm)
